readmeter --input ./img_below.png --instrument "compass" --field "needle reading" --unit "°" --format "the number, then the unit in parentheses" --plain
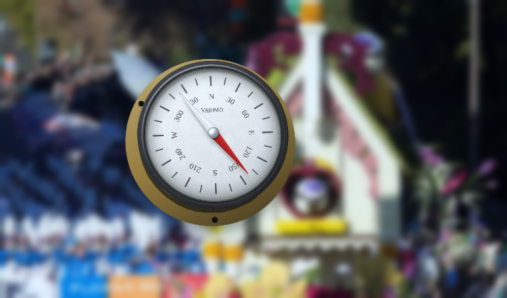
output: 142.5 (°)
